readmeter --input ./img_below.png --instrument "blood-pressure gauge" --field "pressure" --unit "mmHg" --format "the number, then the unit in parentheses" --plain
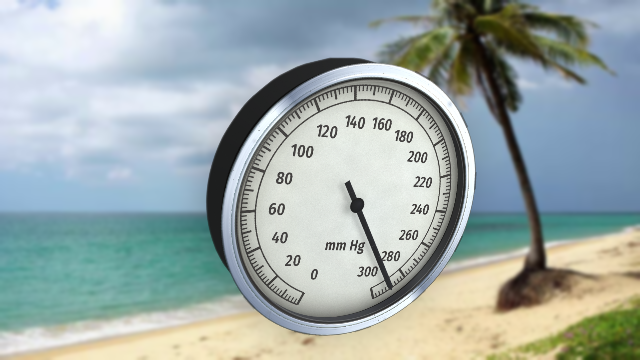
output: 290 (mmHg)
